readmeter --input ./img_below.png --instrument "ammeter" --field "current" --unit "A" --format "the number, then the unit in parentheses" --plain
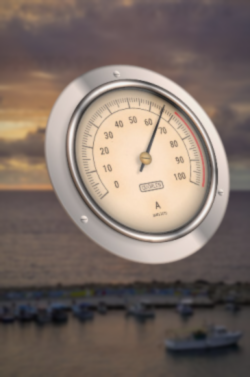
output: 65 (A)
